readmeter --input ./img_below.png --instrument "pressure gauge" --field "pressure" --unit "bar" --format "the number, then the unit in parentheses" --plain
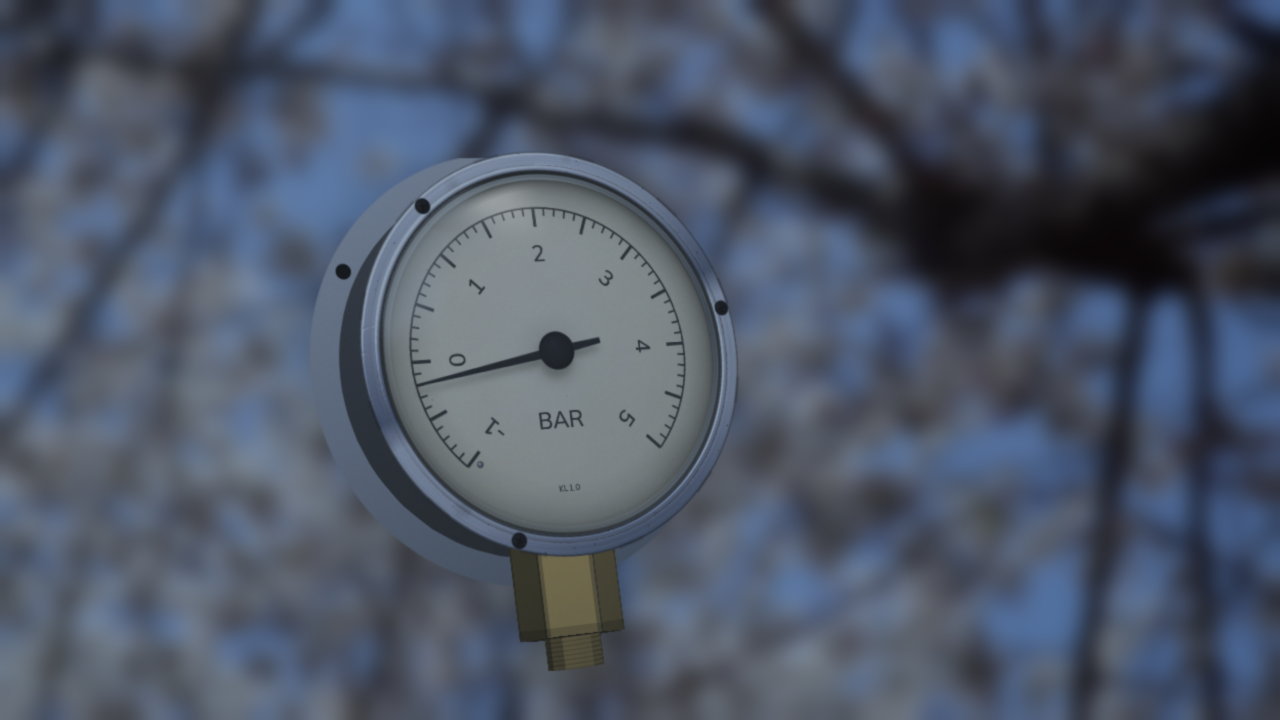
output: -0.2 (bar)
